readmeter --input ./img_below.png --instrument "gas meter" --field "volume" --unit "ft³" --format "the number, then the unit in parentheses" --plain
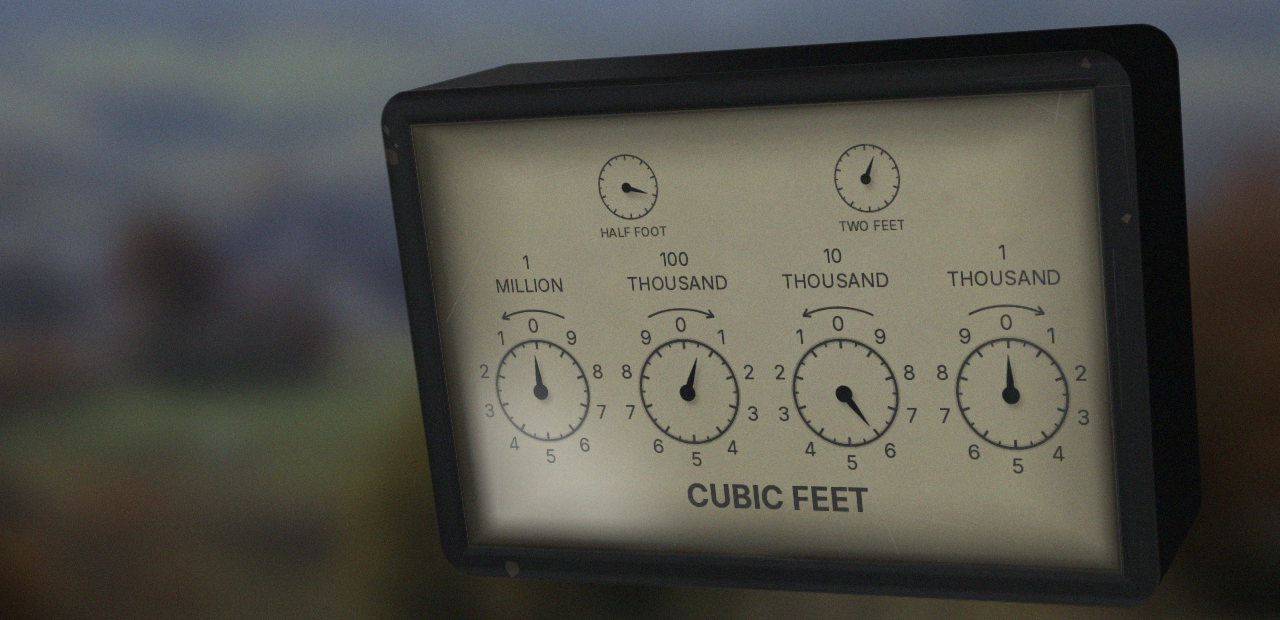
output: 6000 (ft³)
